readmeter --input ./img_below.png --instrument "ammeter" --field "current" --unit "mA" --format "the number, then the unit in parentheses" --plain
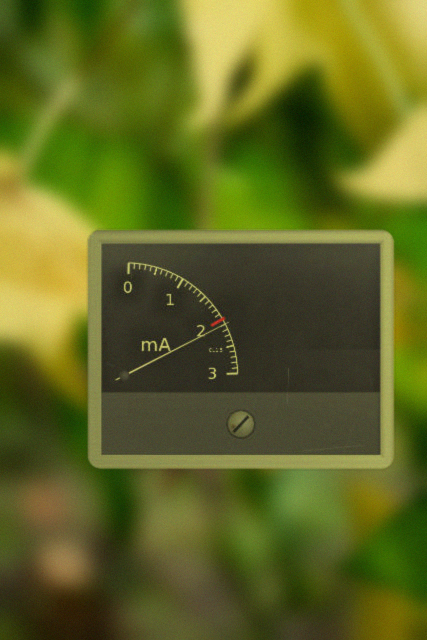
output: 2.1 (mA)
